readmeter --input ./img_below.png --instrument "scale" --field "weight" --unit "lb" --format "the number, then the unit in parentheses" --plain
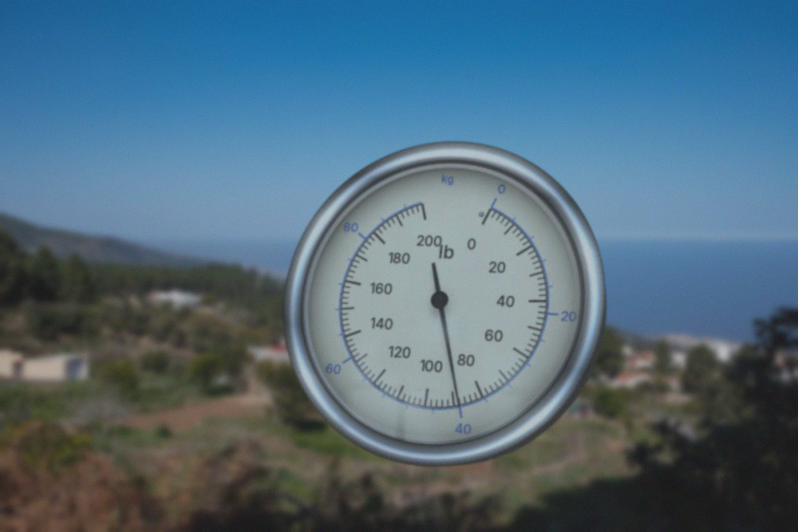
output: 88 (lb)
